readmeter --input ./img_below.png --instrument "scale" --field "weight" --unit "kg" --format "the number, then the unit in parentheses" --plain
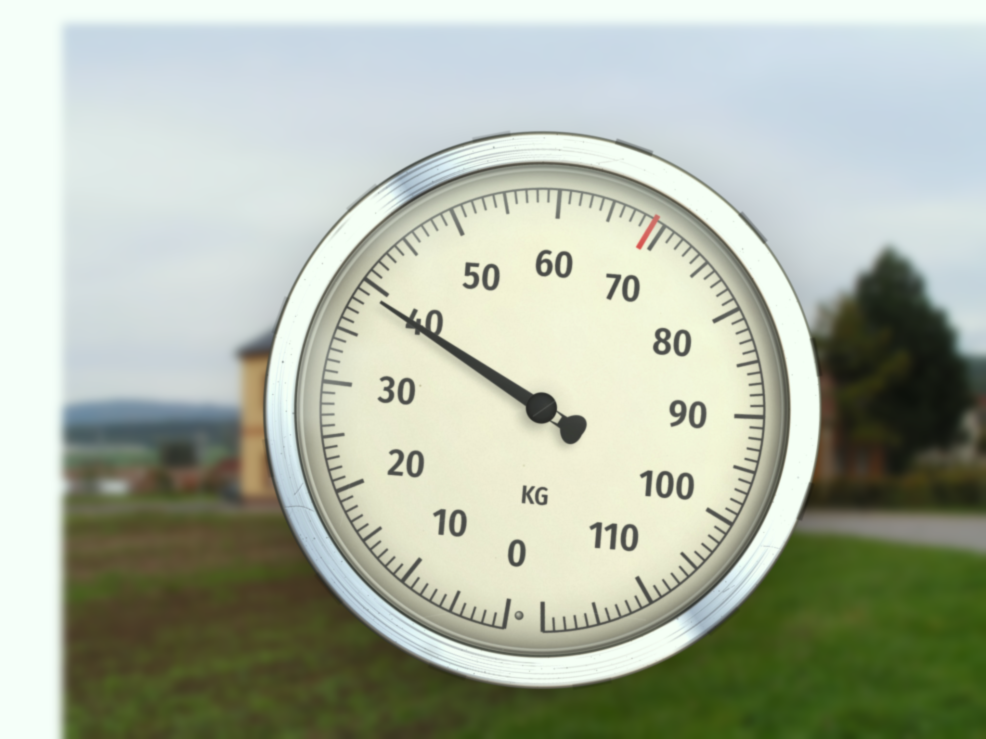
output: 39 (kg)
